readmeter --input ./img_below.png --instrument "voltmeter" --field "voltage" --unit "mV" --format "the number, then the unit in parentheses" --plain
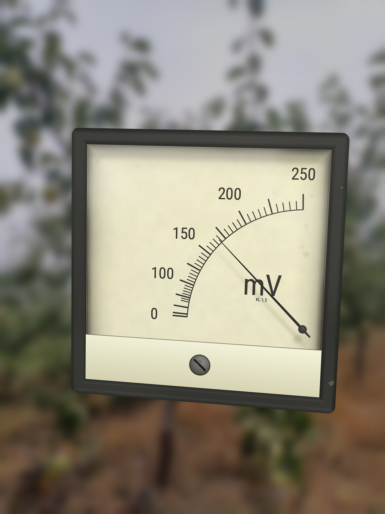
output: 170 (mV)
